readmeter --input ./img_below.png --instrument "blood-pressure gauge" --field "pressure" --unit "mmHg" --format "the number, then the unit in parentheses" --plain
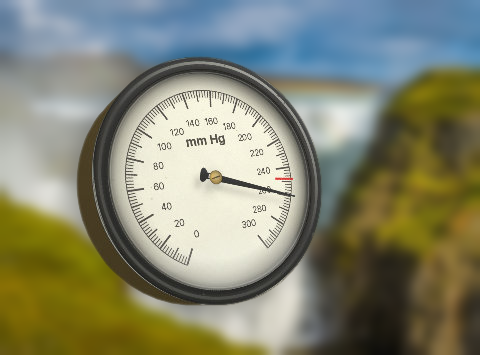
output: 260 (mmHg)
